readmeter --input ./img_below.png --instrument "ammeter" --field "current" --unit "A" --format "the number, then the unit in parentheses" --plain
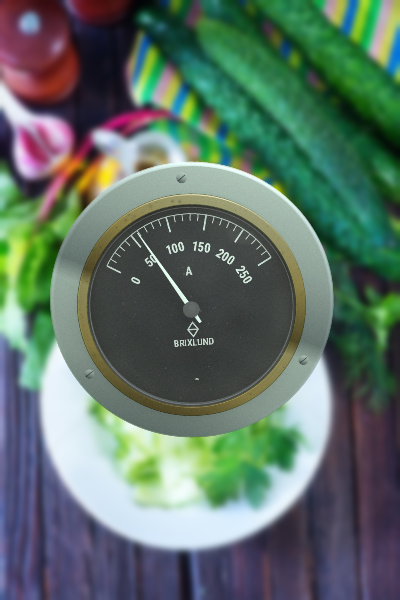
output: 60 (A)
